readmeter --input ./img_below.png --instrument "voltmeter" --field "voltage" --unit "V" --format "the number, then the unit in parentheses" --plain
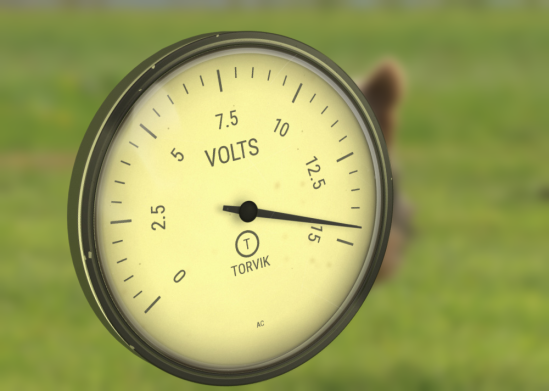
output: 14.5 (V)
